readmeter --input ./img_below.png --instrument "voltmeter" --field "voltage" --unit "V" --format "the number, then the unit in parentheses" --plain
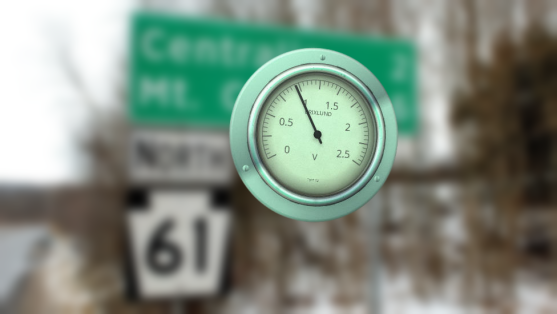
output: 0.95 (V)
